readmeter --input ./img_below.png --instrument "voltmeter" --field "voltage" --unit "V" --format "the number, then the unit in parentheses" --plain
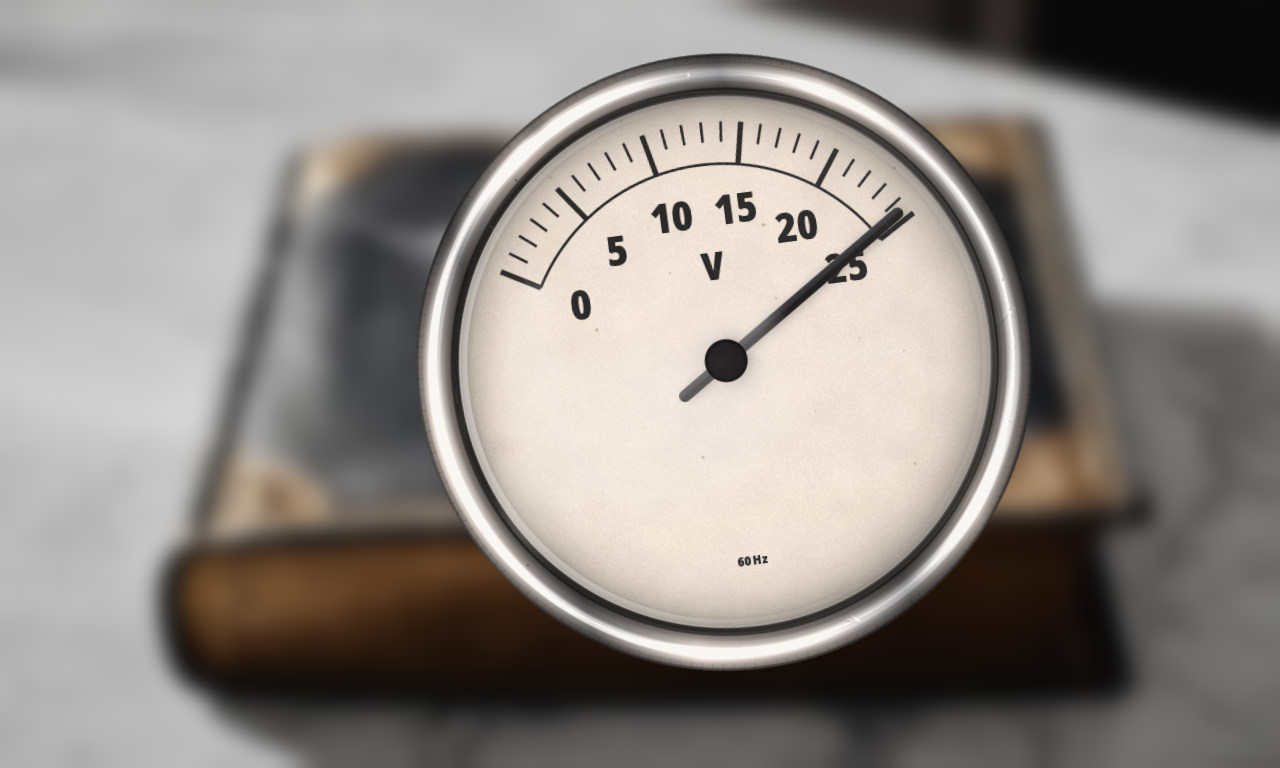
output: 24.5 (V)
